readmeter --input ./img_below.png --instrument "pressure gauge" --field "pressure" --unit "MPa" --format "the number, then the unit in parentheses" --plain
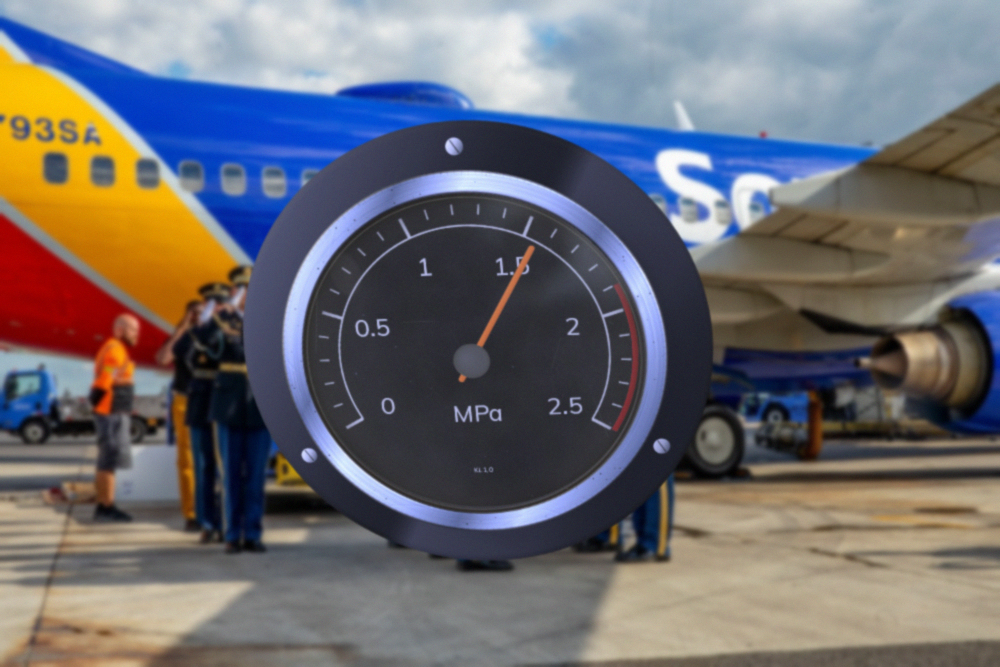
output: 1.55 (MPa)
